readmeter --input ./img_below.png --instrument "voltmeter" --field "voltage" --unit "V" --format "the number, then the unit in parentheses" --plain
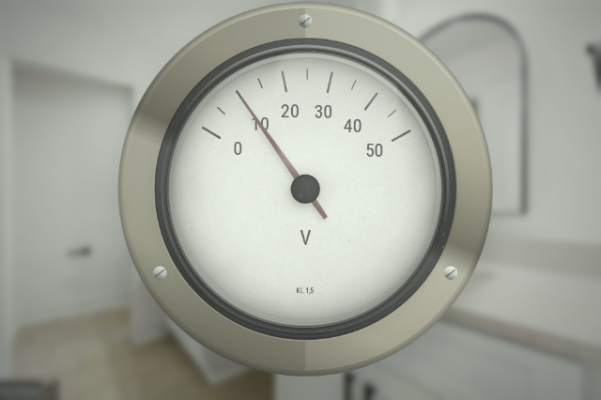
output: 10 (V)
